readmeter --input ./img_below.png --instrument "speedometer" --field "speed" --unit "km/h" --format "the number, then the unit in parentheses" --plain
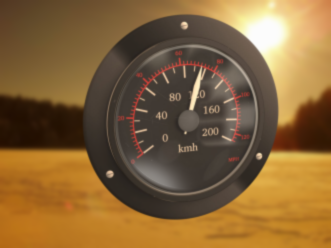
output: 115 (km/h)
